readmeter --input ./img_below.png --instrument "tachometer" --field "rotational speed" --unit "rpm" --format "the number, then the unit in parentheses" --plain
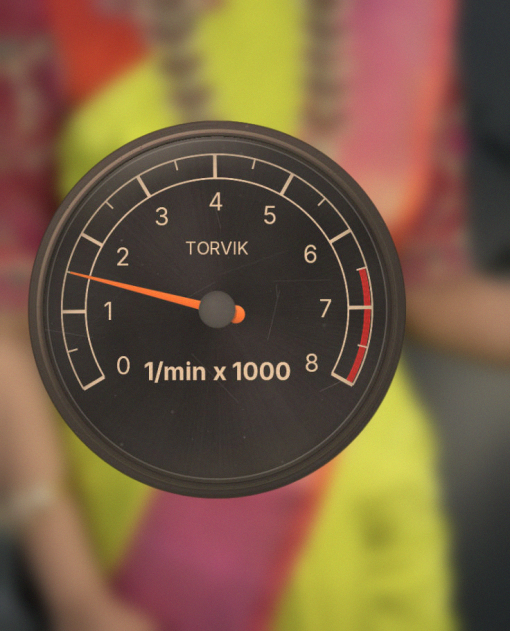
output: 1500 (rpm)
